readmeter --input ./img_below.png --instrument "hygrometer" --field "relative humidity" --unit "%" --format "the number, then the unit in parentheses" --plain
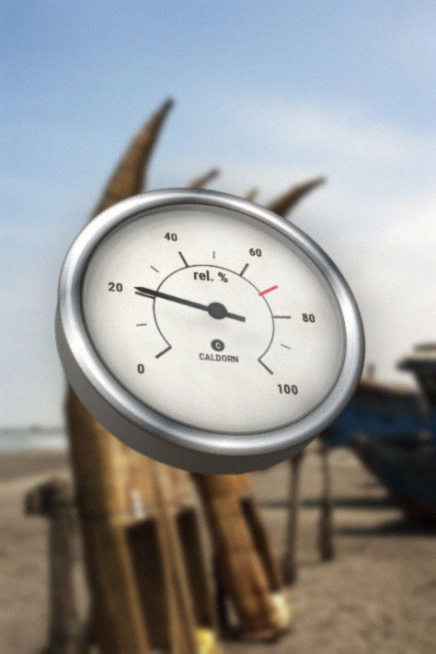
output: 20 (%)
